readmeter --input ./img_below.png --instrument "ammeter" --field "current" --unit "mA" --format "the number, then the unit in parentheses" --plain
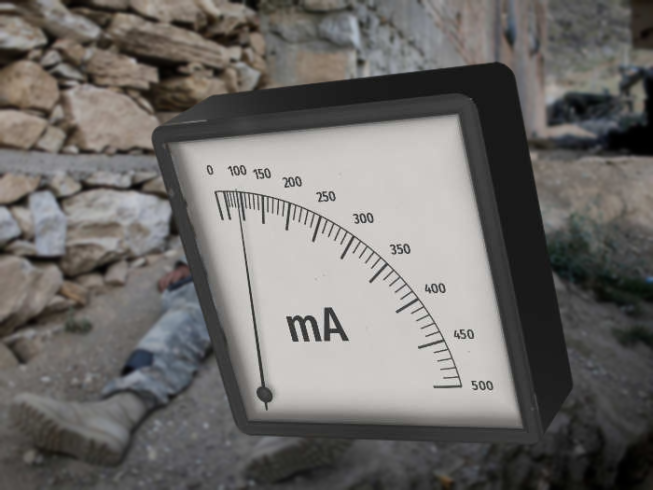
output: 100 (mA)
